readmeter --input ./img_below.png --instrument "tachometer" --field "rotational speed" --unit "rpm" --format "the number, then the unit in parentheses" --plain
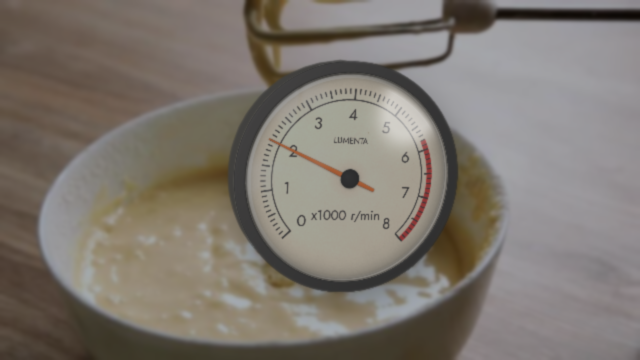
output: 2000 (rpm)
